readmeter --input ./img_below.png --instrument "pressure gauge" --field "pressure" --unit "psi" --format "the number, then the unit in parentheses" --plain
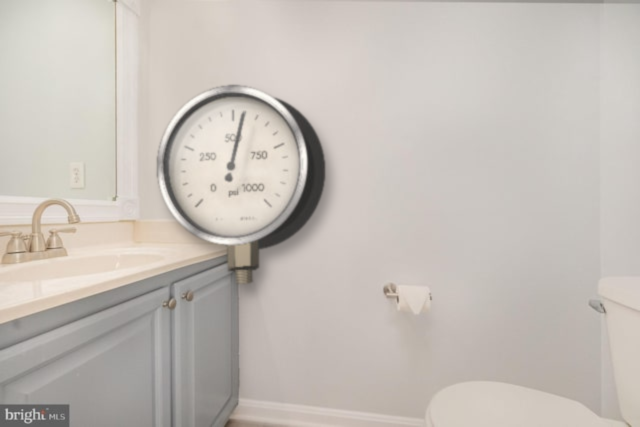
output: 550 (psi)
